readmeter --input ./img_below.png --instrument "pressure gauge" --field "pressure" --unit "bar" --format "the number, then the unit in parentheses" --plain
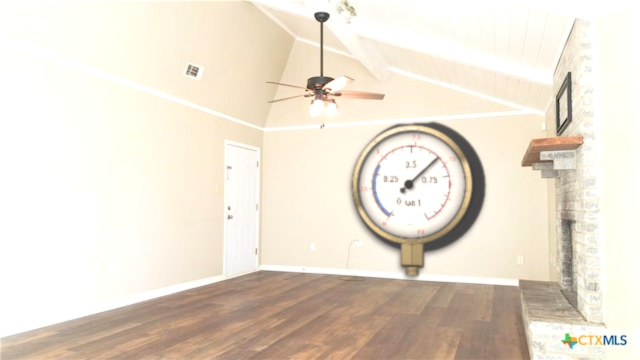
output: 0.65 (bar)
